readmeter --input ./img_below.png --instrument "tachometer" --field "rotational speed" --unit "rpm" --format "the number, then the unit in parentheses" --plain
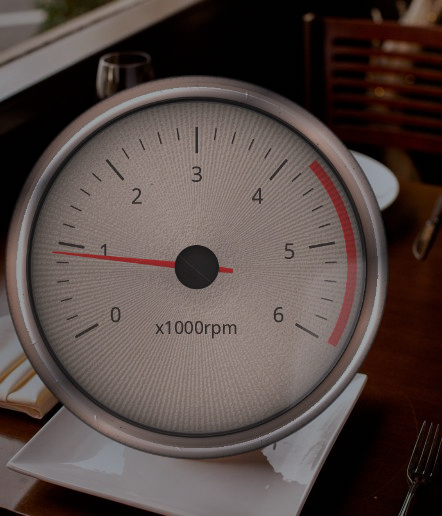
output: 900 (rpm)
